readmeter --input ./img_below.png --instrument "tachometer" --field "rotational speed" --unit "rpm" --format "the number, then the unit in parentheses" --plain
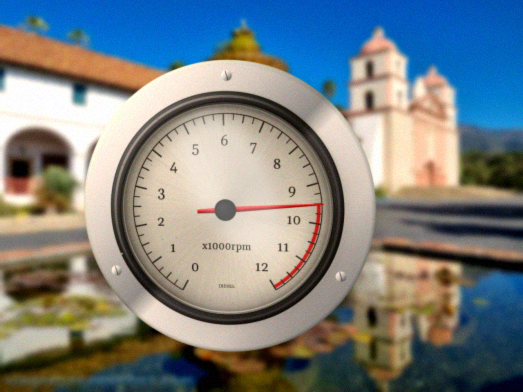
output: 9500 (rpm)
